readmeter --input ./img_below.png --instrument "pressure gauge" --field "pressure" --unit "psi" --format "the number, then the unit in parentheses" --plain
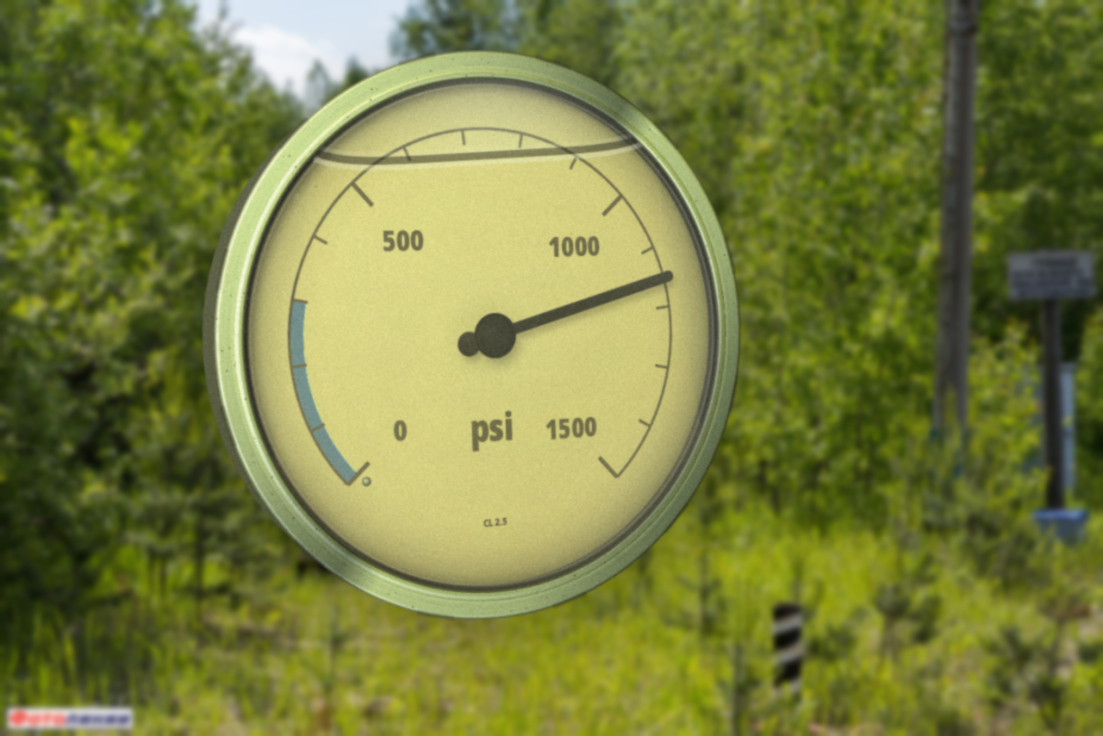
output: 1150 (psi)
